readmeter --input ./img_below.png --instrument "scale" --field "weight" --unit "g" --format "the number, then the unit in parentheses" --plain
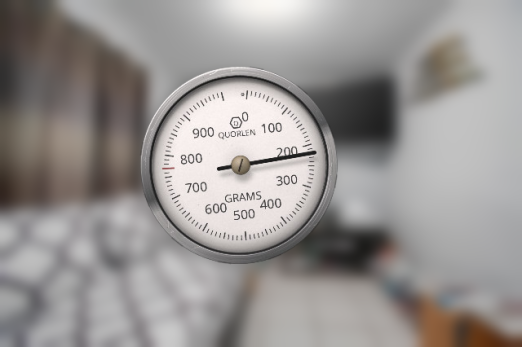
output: 220 (g)
